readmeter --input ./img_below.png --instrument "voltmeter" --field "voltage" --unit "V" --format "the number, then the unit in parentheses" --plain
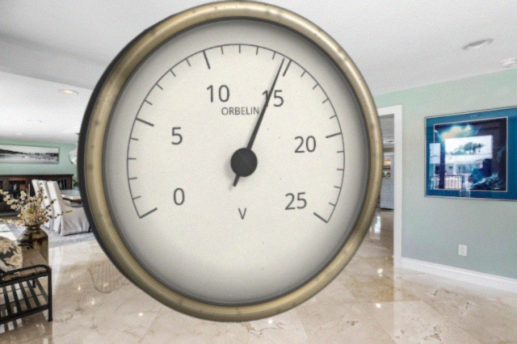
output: 14.5 (V)
